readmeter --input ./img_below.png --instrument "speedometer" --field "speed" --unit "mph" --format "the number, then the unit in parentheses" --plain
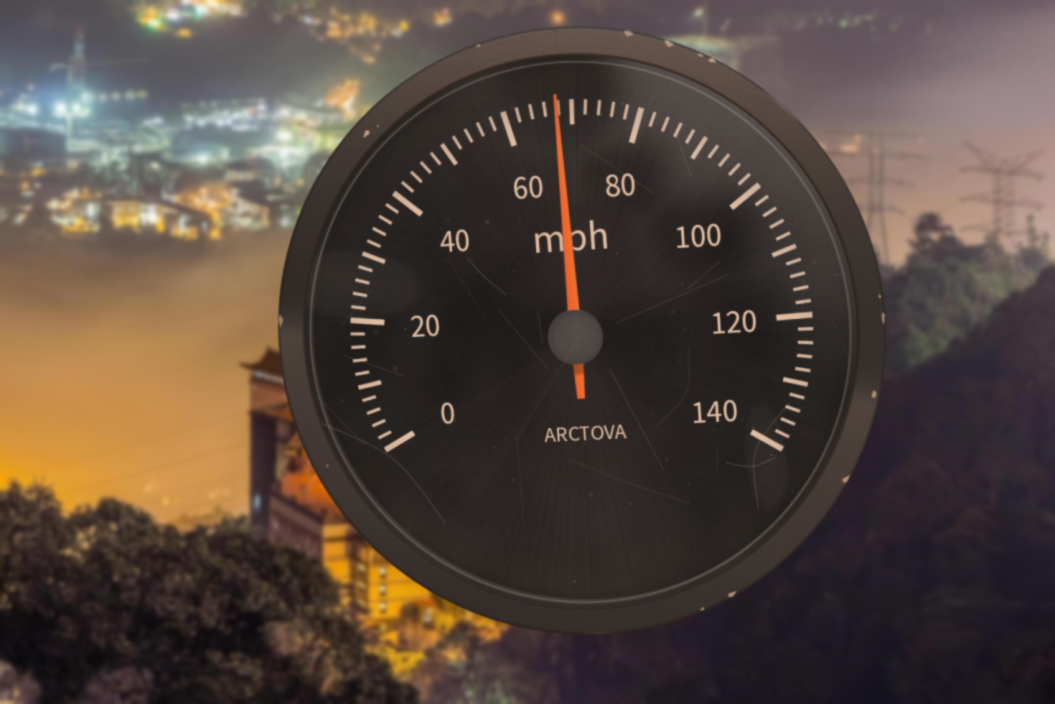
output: 68 (mph)
